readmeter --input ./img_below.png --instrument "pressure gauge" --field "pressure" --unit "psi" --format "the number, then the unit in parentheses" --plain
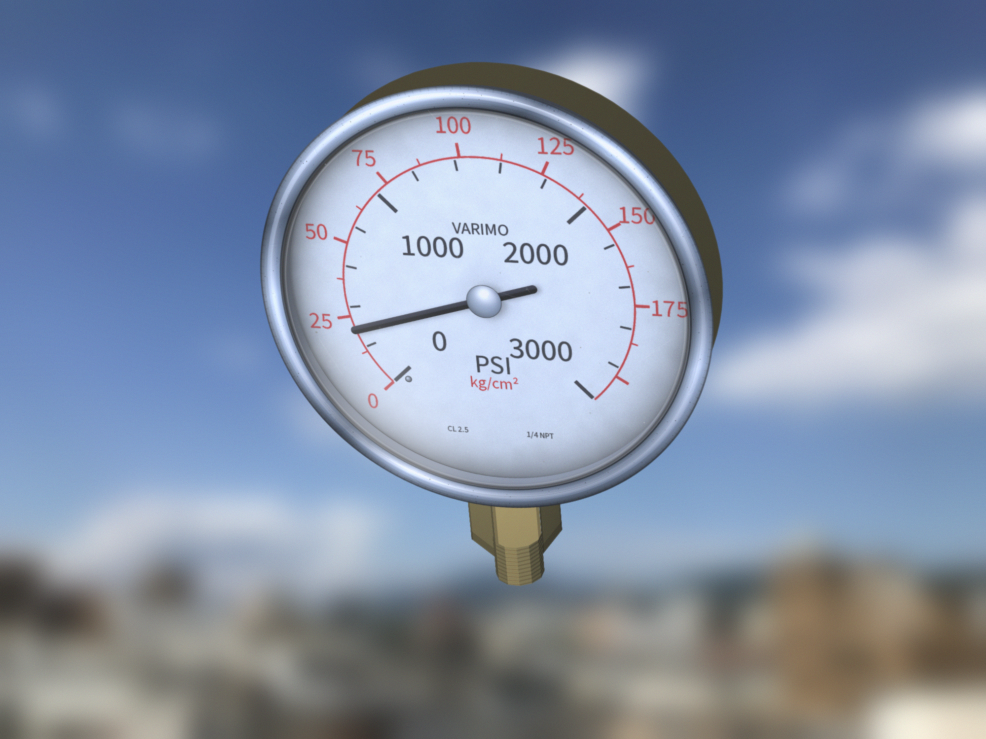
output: 300 (psi)
